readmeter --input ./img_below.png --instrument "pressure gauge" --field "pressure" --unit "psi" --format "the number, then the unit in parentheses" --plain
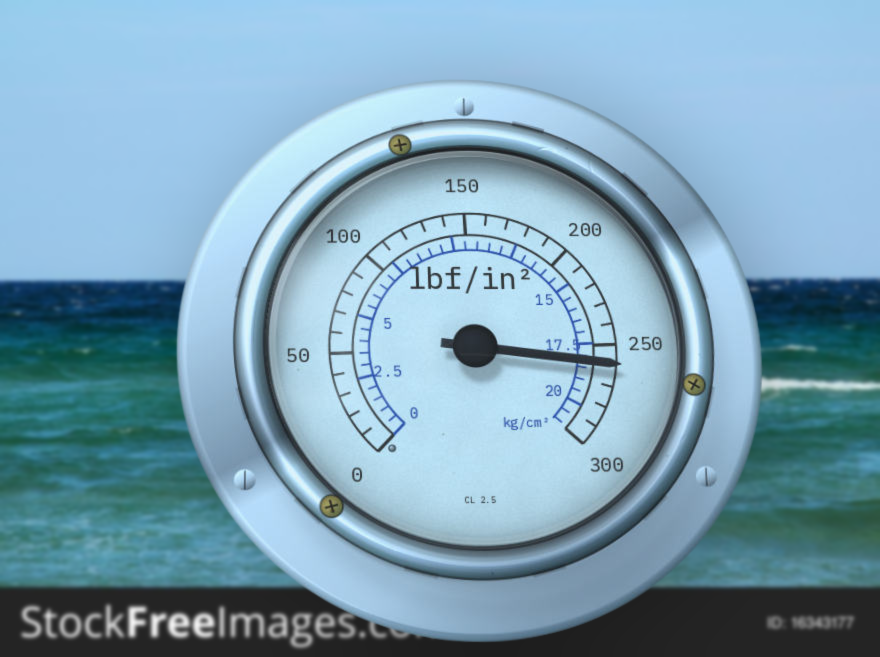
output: 260 (psi)
